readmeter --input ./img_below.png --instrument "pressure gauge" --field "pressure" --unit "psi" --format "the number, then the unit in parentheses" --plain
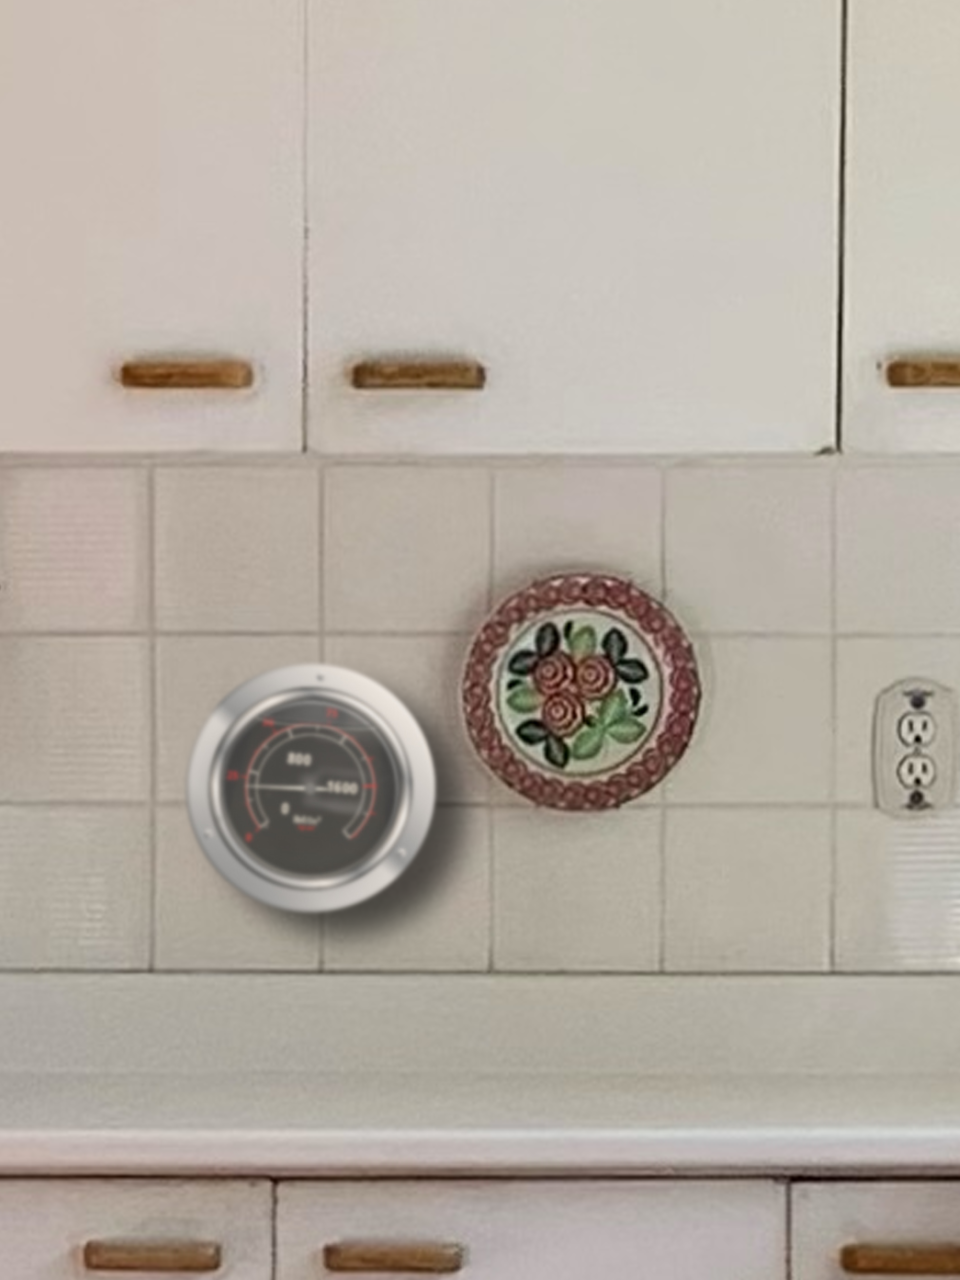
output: 300 (psi)
